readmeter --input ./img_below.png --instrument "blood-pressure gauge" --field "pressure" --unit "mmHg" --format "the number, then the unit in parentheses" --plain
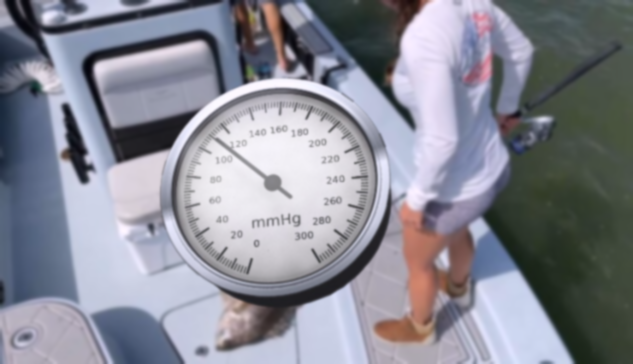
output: 110 (mmHg)
